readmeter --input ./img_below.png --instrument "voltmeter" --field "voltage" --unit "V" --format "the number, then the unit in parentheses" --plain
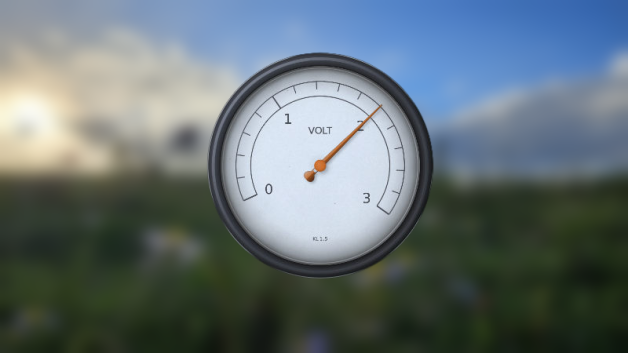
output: 2 (V)
